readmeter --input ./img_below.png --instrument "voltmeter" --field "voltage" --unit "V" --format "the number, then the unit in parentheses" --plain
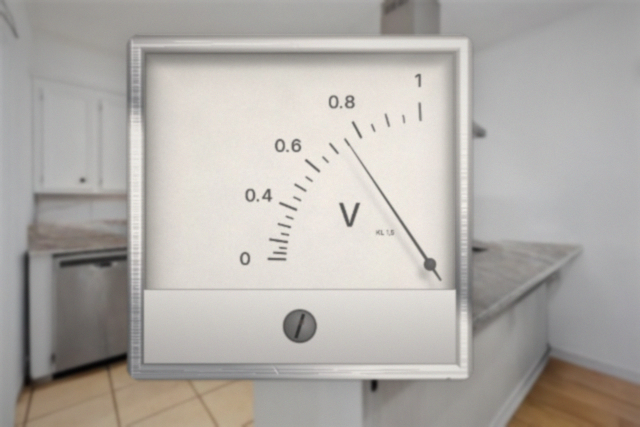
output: 0.75 (V)
